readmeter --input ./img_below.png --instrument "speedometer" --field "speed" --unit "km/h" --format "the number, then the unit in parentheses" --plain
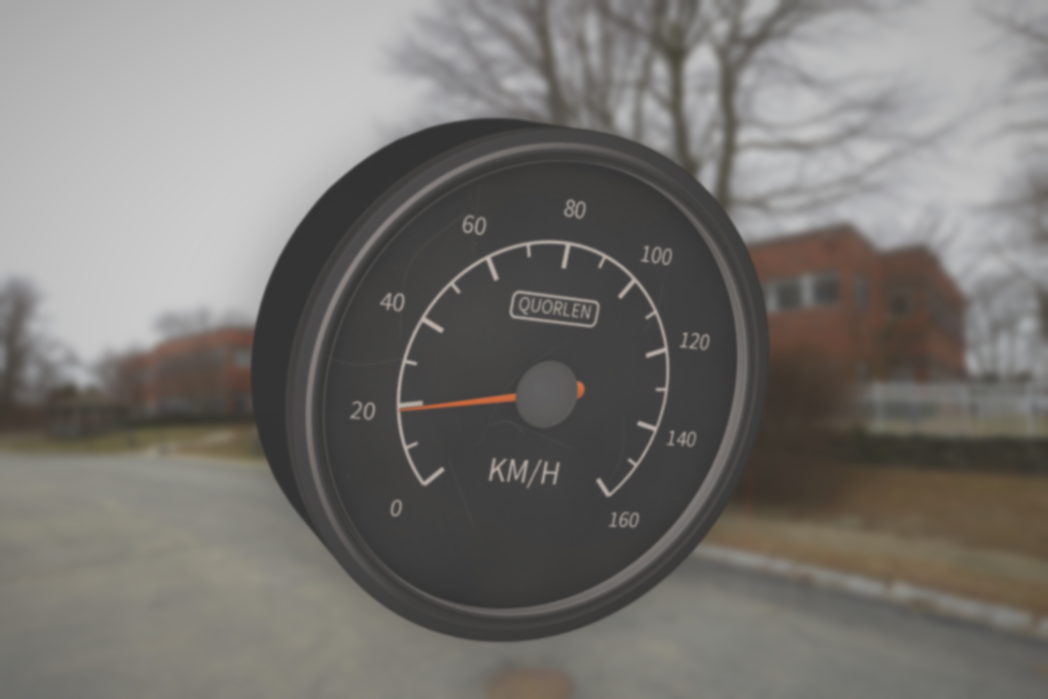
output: 20 (km/h)
